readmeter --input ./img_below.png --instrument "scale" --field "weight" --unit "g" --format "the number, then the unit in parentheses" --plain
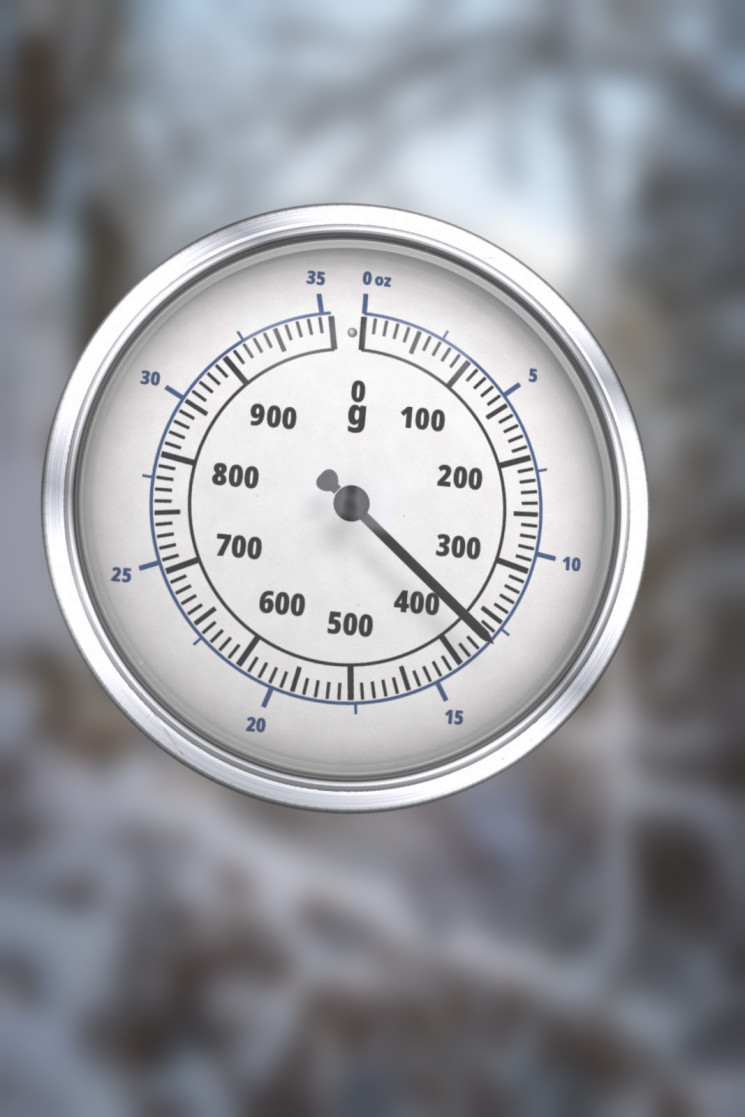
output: 370 (g)
